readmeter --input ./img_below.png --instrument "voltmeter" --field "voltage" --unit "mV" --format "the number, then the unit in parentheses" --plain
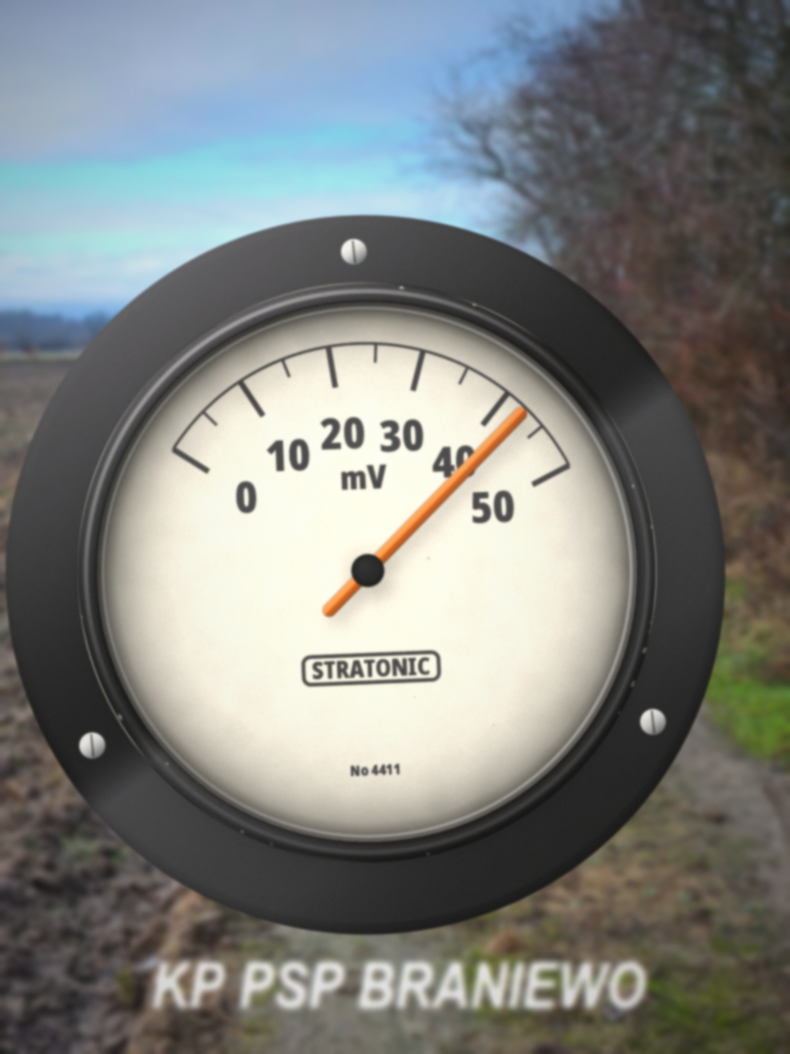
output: 42.5 (mV)
